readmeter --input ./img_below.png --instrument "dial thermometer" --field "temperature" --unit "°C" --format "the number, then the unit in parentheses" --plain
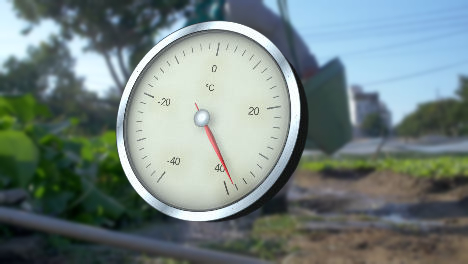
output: 38 (°C)
